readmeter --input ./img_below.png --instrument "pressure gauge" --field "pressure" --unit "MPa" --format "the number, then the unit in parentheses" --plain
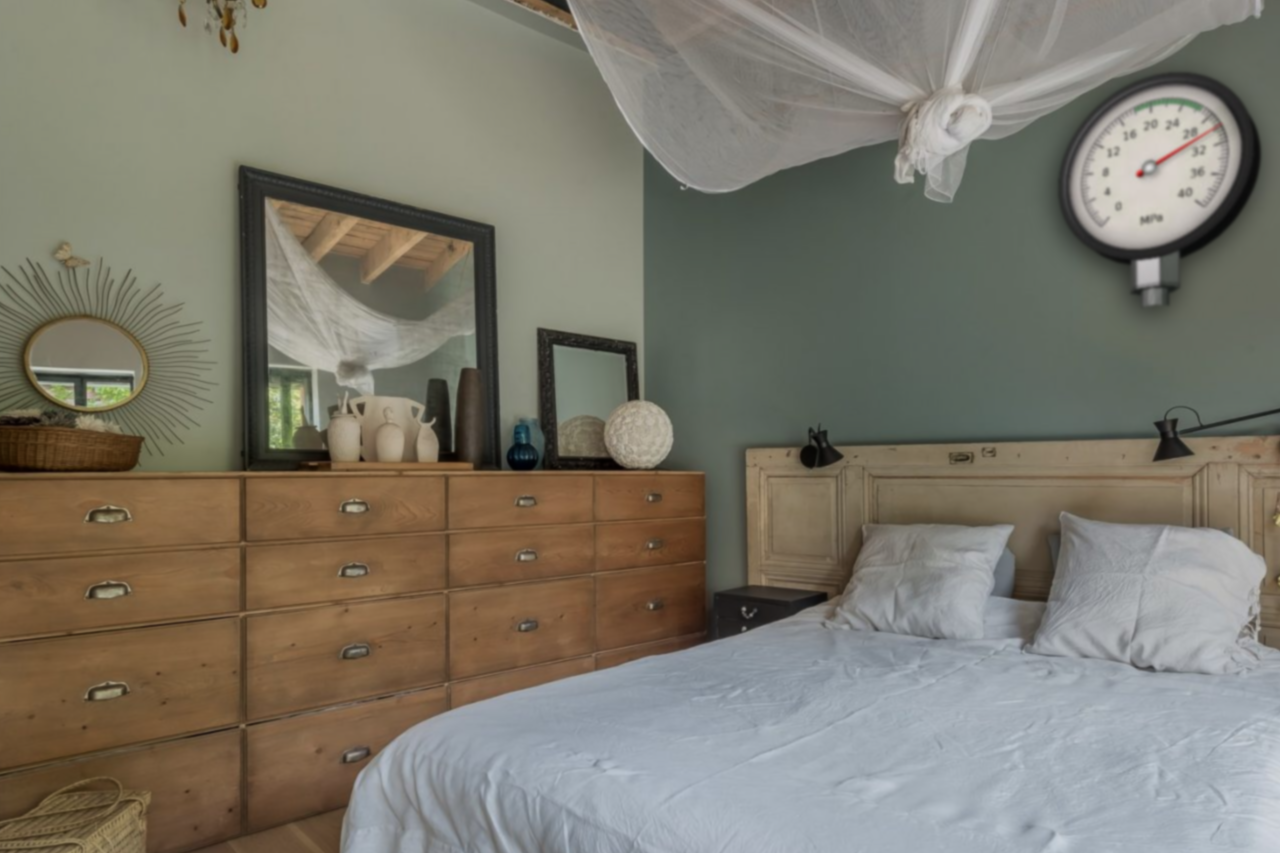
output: 30 (MPa)
